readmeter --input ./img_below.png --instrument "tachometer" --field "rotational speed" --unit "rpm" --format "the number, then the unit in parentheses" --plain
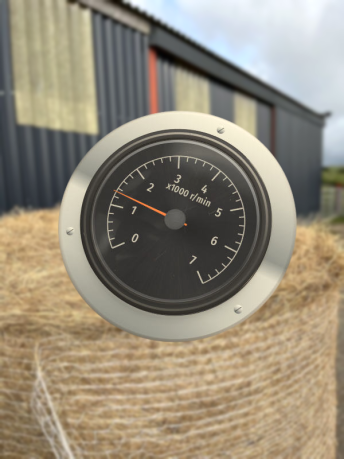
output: 1300 (rpm)
